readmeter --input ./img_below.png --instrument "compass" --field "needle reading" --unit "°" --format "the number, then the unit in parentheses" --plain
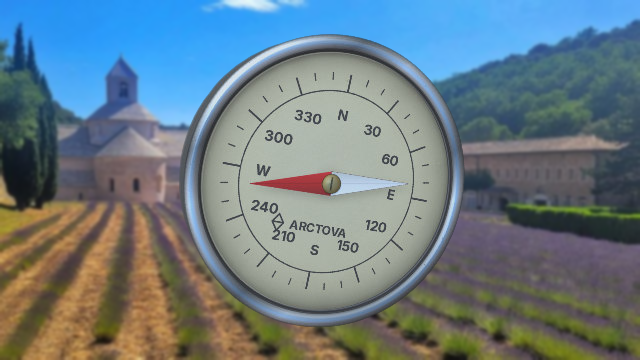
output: 260 (°)
